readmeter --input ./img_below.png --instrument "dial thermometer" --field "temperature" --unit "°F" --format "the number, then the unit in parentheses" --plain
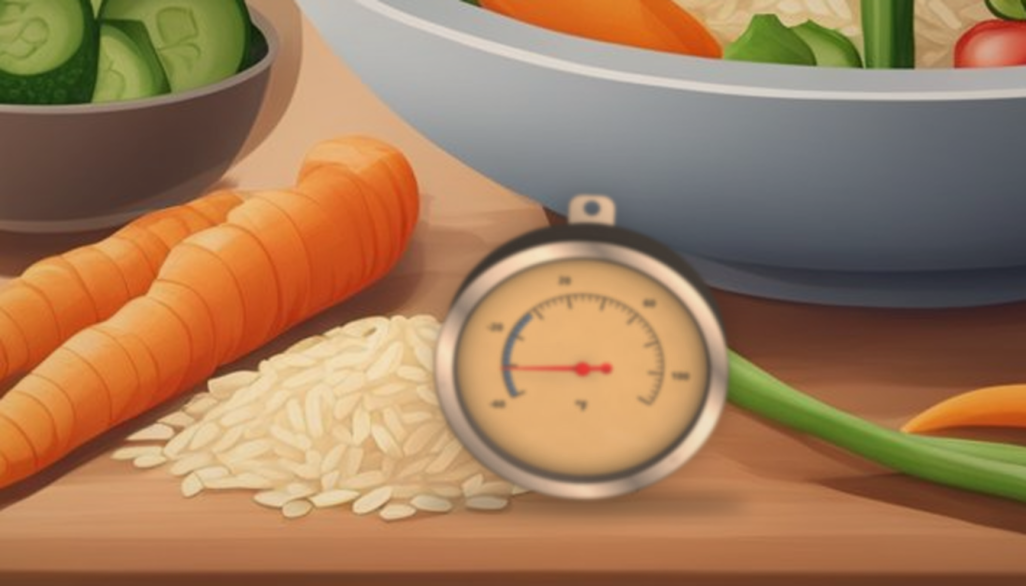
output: -40 (°F)
